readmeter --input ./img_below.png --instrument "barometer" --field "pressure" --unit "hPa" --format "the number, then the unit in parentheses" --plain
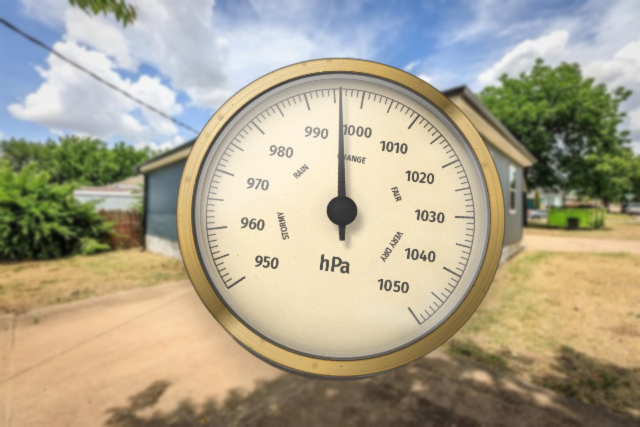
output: 996 (hPa)
